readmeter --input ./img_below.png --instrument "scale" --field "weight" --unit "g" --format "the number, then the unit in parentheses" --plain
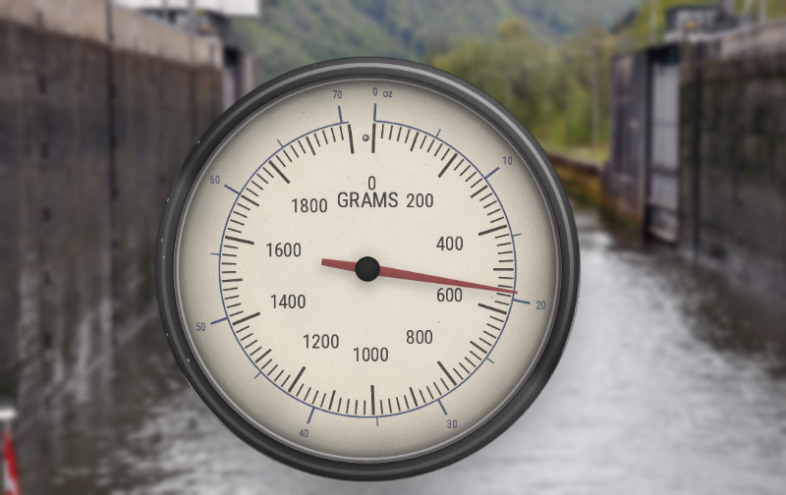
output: 550 (g)
